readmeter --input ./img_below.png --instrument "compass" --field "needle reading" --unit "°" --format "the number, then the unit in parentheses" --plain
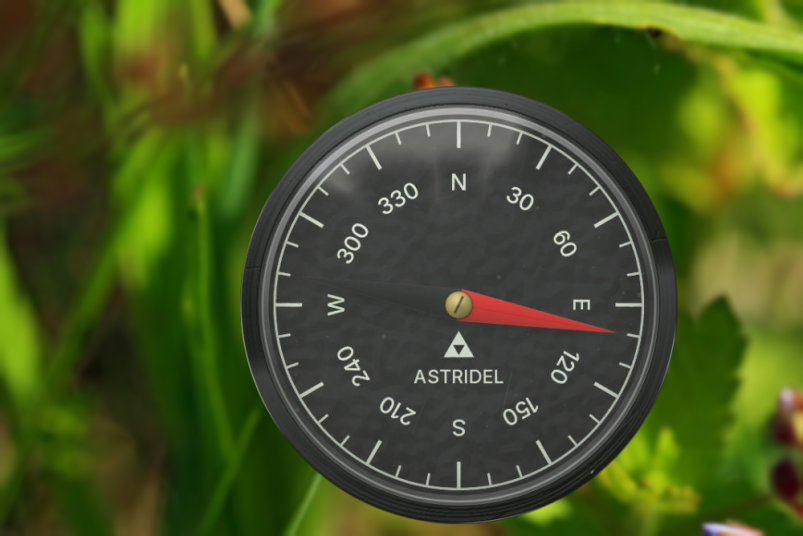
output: 100 (°)
